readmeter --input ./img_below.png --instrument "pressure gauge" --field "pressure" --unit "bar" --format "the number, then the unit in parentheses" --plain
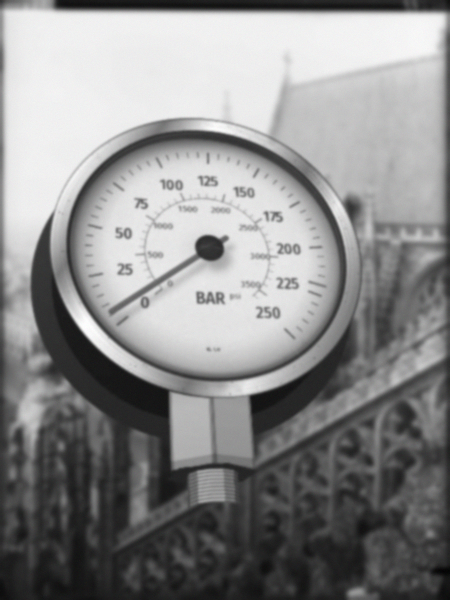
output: 5 (bar)
